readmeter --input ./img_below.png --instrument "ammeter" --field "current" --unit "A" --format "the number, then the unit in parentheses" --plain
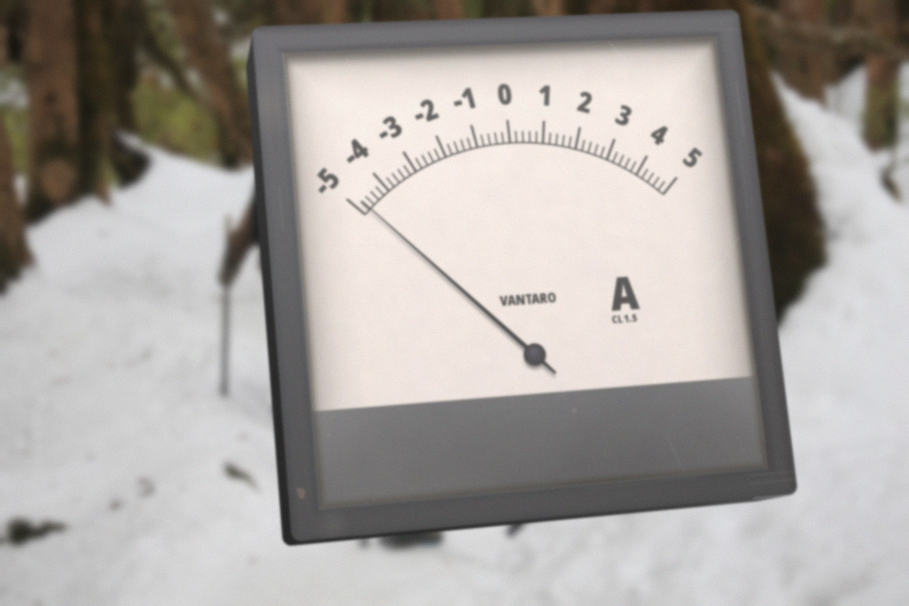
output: -4.8 (A)
